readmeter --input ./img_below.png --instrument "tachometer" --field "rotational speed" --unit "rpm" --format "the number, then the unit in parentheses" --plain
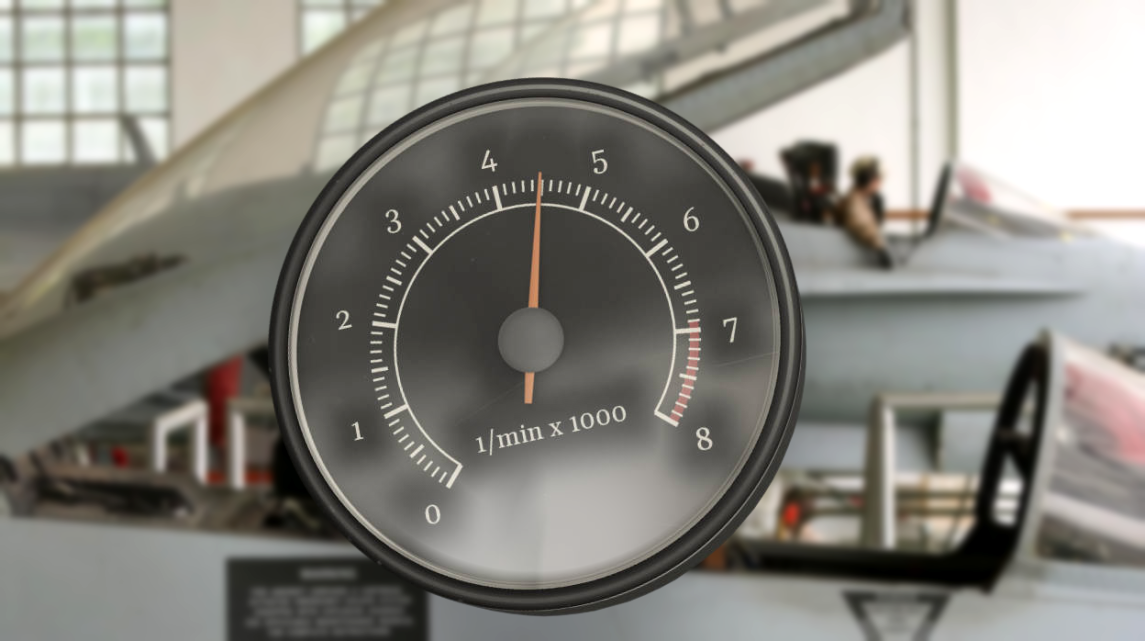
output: 4500 (rpm)
